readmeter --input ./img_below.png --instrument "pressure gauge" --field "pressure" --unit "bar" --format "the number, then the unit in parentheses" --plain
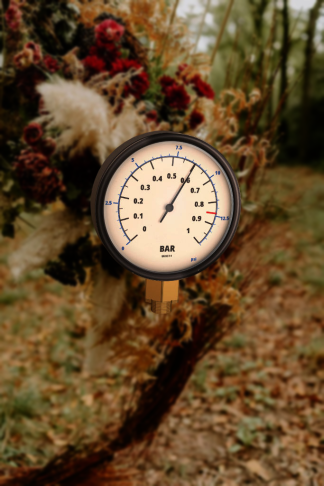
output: 0.6 (bar)
